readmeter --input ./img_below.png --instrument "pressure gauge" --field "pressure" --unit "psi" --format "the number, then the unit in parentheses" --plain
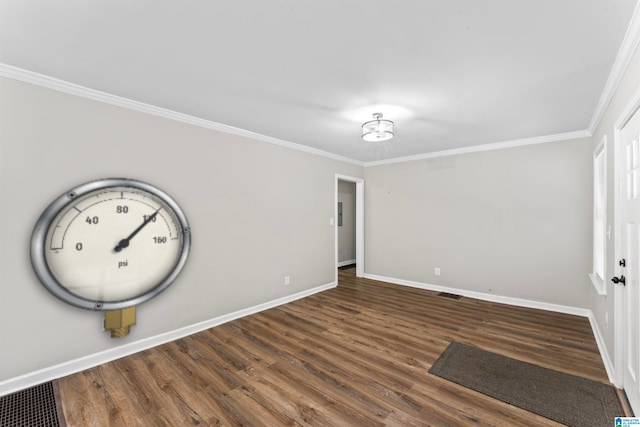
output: 120 (psi)
